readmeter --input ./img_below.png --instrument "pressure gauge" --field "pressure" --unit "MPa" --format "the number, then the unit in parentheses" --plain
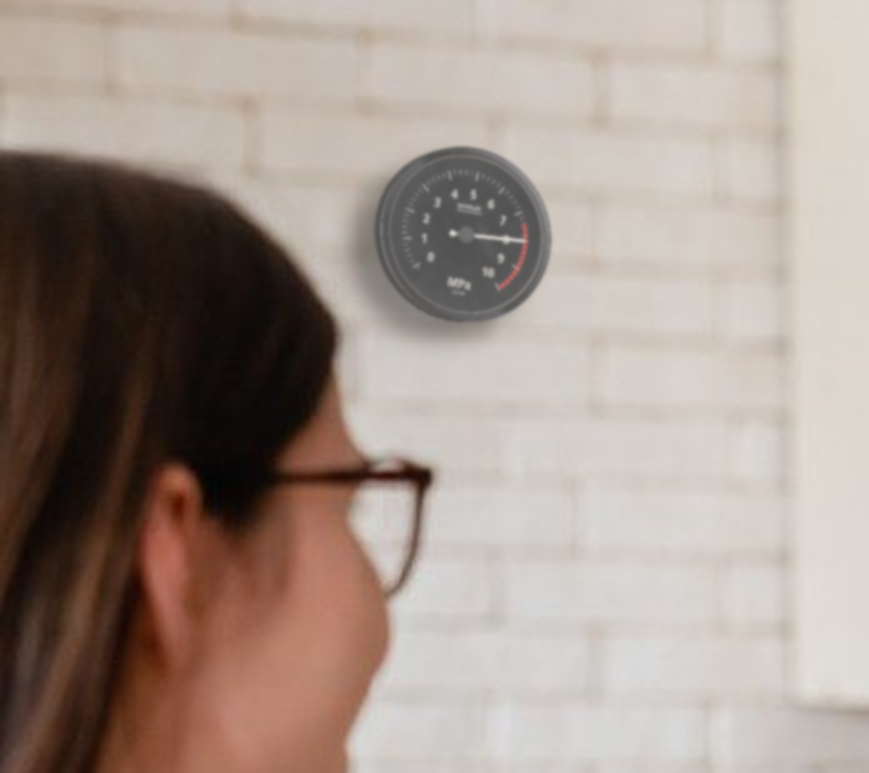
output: 8 (MPa)
